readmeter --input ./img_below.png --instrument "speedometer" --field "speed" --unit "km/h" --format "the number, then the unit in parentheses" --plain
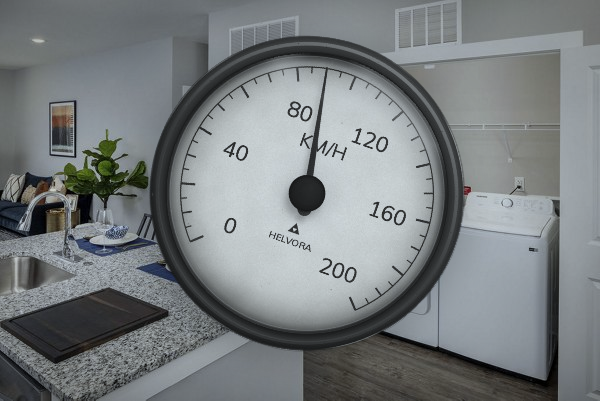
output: 90 (km/h)
